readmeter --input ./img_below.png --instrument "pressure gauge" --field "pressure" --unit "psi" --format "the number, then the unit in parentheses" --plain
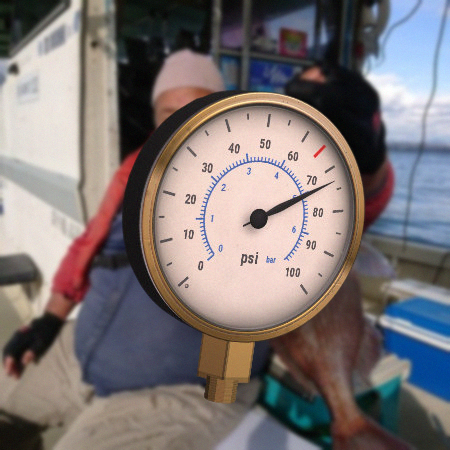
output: 72.5 (psi)
